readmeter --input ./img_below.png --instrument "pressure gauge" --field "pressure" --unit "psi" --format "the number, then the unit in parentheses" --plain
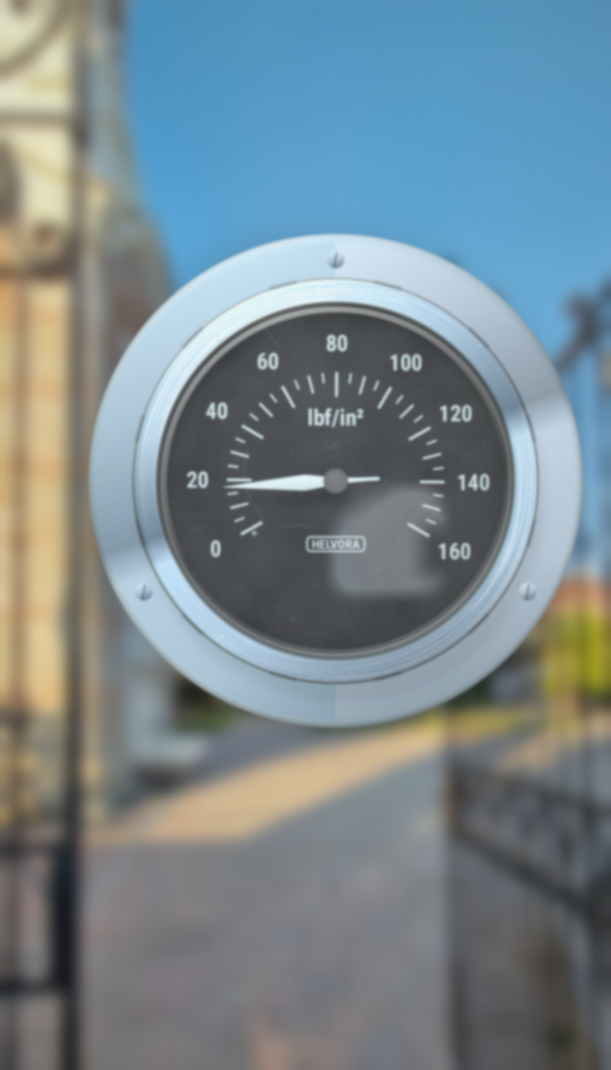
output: 17.5 (psi)
